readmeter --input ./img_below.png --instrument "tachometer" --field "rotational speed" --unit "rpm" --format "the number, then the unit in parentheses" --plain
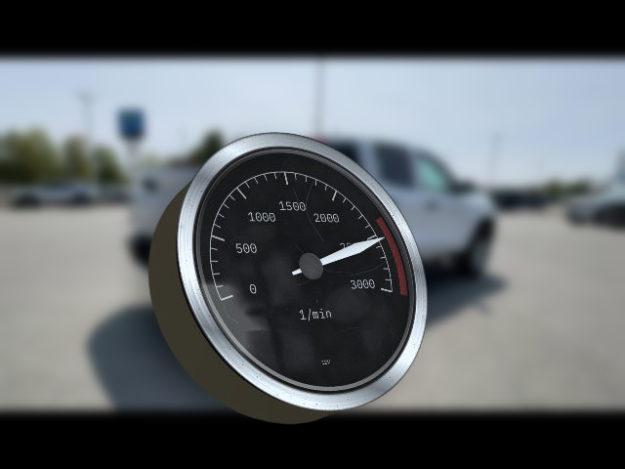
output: 2550 (rpm)
